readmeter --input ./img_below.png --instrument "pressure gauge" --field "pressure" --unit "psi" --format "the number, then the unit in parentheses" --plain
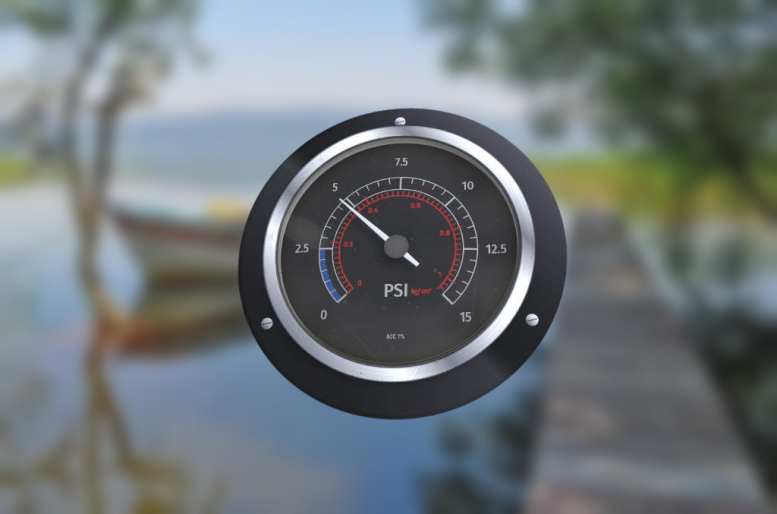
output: 4.75 (psi)
